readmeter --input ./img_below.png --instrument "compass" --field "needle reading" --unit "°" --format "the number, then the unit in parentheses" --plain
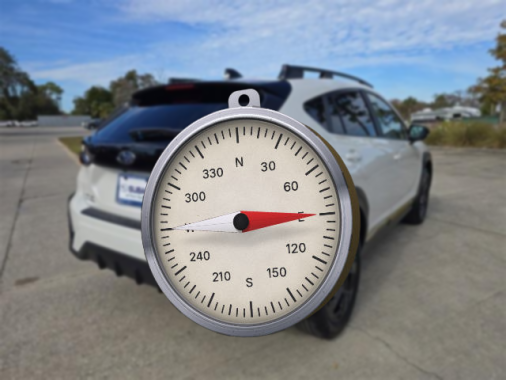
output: 90 (°)
